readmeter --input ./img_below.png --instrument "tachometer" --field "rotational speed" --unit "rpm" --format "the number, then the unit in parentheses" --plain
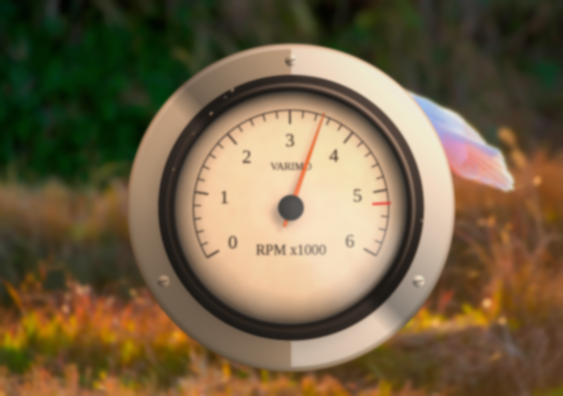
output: 3500 (rpm)
